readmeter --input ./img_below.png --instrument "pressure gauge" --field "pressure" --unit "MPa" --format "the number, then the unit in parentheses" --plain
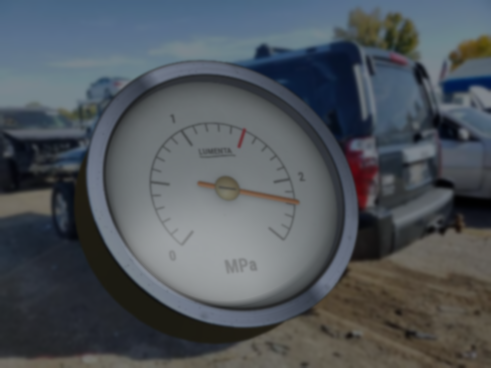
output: 2.2 (MPa)
